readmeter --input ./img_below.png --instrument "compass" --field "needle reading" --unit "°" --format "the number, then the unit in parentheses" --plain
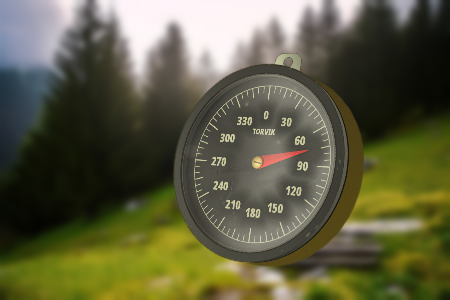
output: 75 (°)
